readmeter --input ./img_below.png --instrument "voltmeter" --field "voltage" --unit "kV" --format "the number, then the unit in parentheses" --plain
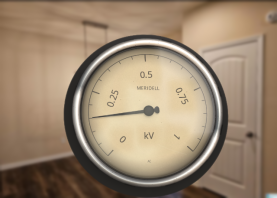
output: 0.15 (kV)
